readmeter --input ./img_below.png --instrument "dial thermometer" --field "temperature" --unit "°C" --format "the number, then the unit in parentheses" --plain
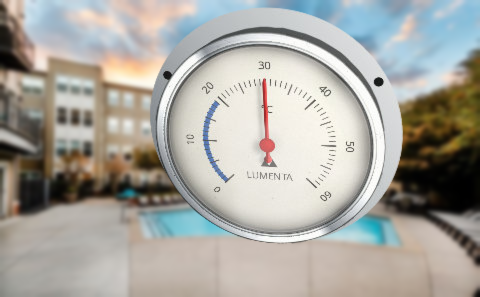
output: 30 (°C)
